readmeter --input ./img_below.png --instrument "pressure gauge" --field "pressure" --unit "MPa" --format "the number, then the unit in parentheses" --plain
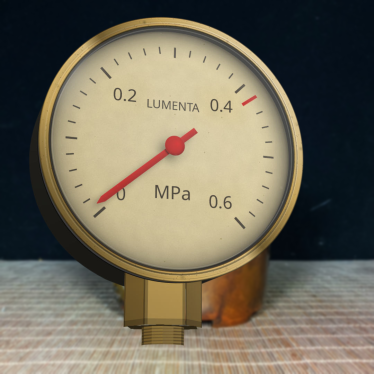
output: 0.01 (MPa)
